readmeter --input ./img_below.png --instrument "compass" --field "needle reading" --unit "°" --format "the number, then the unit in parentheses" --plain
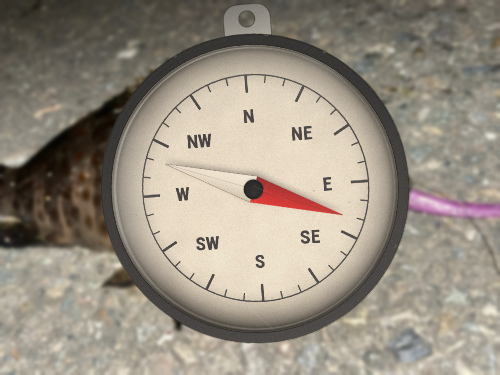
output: 110 (°)
